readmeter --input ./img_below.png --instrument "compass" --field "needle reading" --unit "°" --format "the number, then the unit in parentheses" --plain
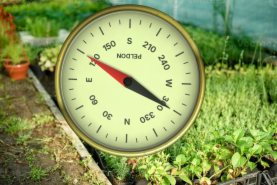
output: 120 (°)
